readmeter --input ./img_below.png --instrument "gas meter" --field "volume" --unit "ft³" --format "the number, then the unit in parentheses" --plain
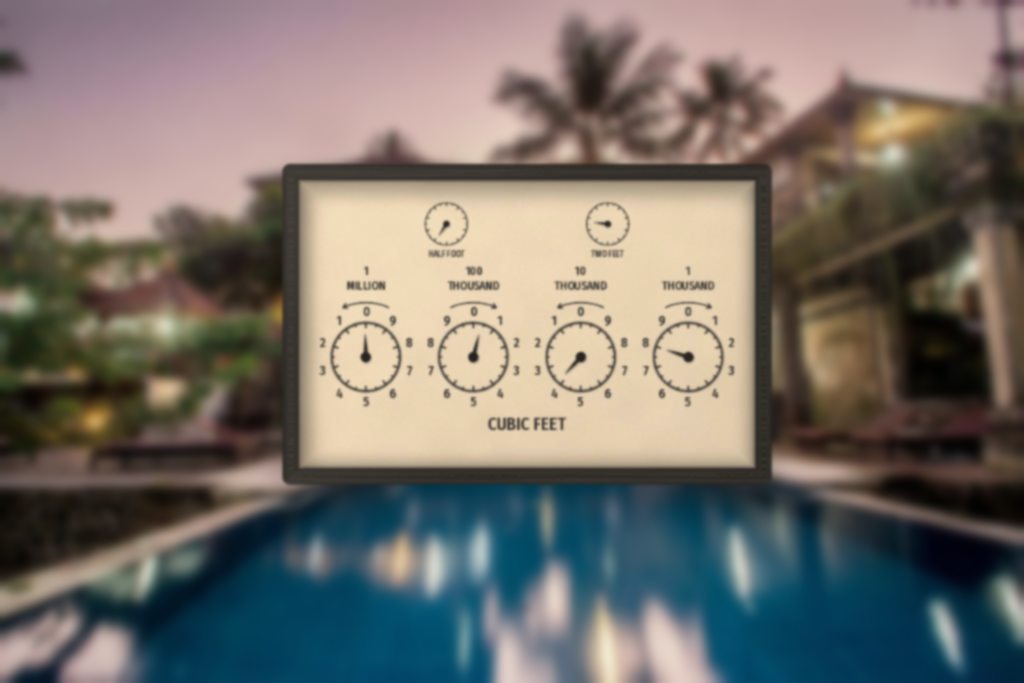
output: 3800 (ft³)
